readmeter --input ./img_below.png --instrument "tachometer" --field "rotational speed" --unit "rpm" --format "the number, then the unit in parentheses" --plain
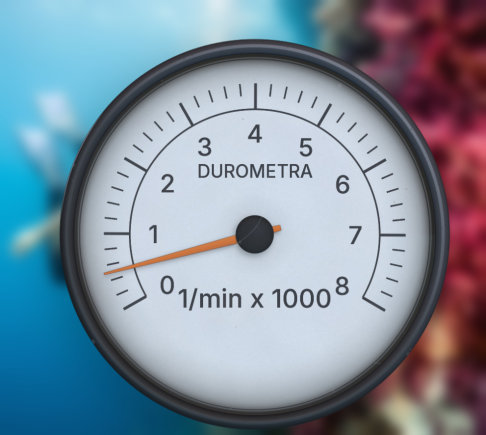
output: 500 (rpm)
